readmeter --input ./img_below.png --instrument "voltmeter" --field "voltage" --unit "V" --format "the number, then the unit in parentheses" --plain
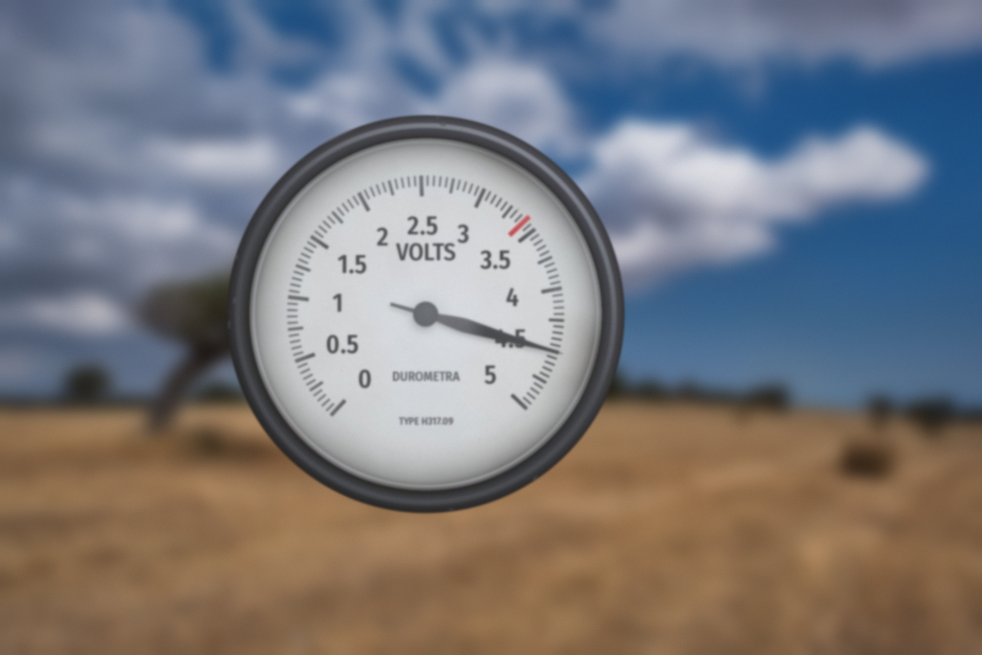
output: 4.5 (V)
